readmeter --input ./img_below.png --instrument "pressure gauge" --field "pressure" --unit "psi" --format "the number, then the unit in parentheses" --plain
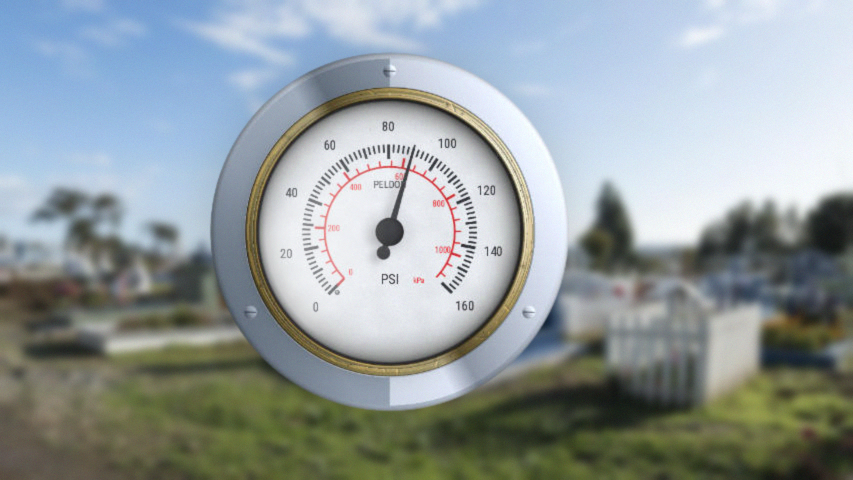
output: 90 (psi)
